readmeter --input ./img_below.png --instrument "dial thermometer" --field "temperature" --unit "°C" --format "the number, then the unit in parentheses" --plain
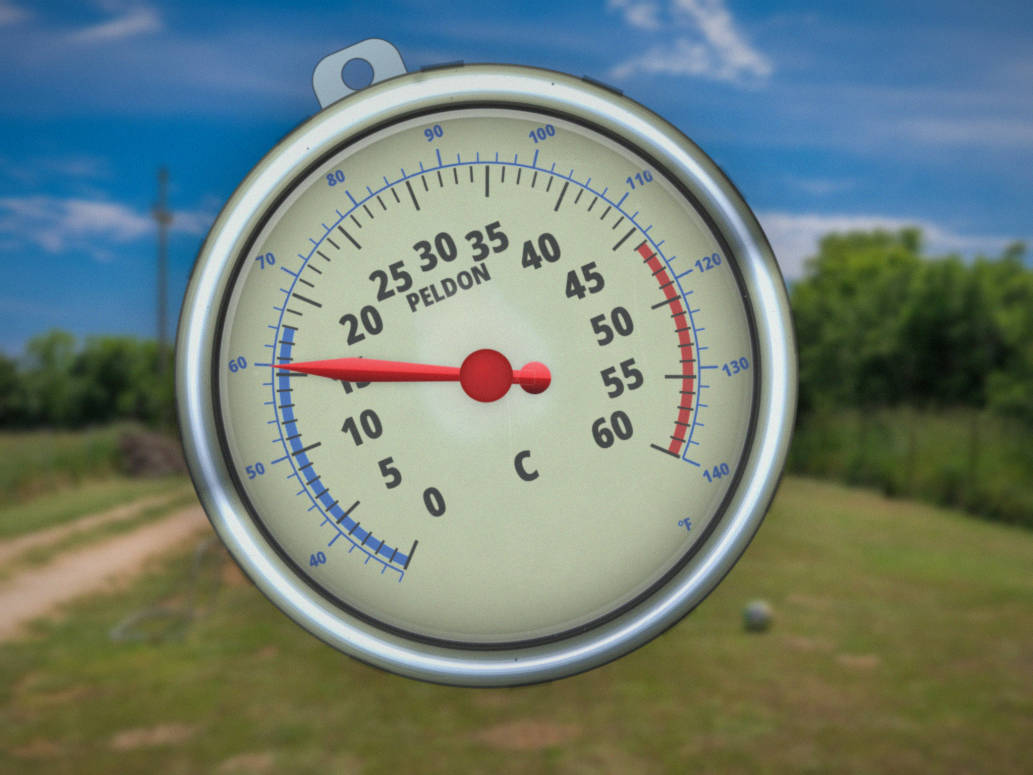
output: 15.5 (°C)
